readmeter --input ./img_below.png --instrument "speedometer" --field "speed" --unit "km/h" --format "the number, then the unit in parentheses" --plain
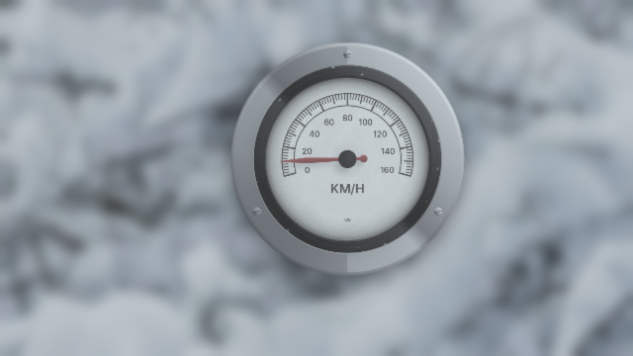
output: 10 (km/h)
